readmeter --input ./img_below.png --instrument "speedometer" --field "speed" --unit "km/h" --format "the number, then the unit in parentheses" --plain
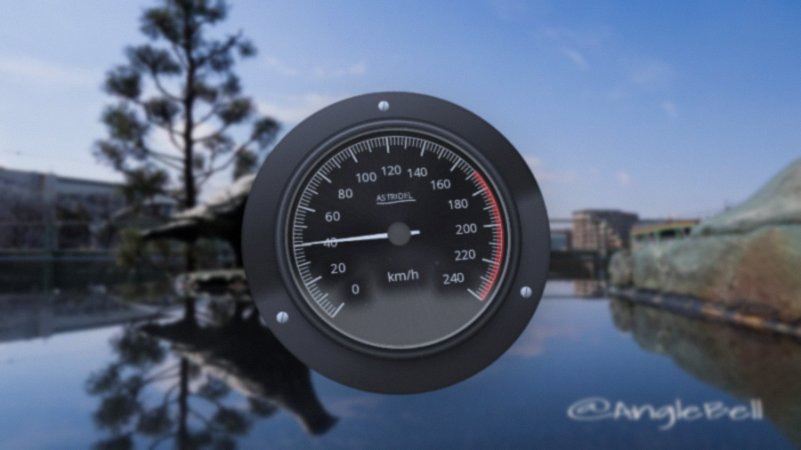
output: 40 (km/h)
